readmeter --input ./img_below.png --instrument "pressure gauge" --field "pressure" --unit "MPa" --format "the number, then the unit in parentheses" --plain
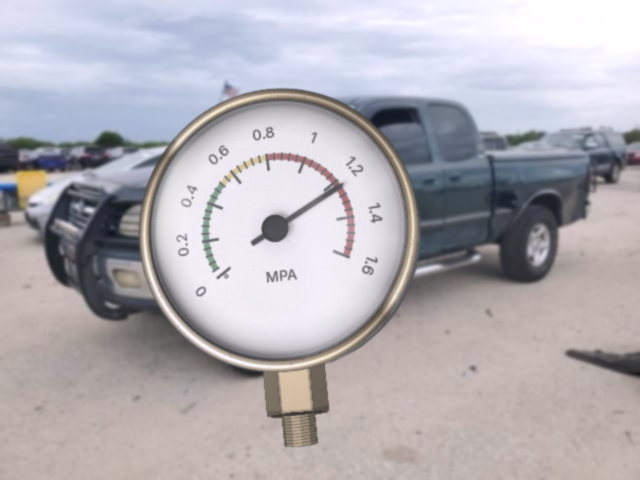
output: 1.24 (MPa)
